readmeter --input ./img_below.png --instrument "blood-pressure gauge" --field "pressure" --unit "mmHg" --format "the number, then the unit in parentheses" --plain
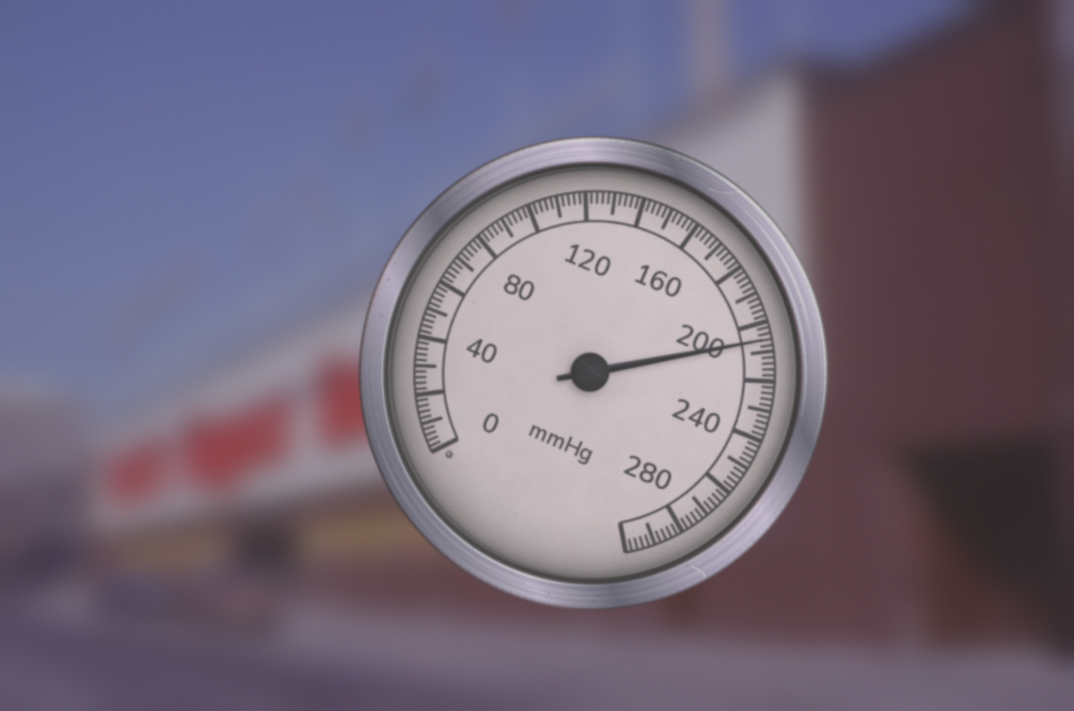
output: 206 (mmHg)
